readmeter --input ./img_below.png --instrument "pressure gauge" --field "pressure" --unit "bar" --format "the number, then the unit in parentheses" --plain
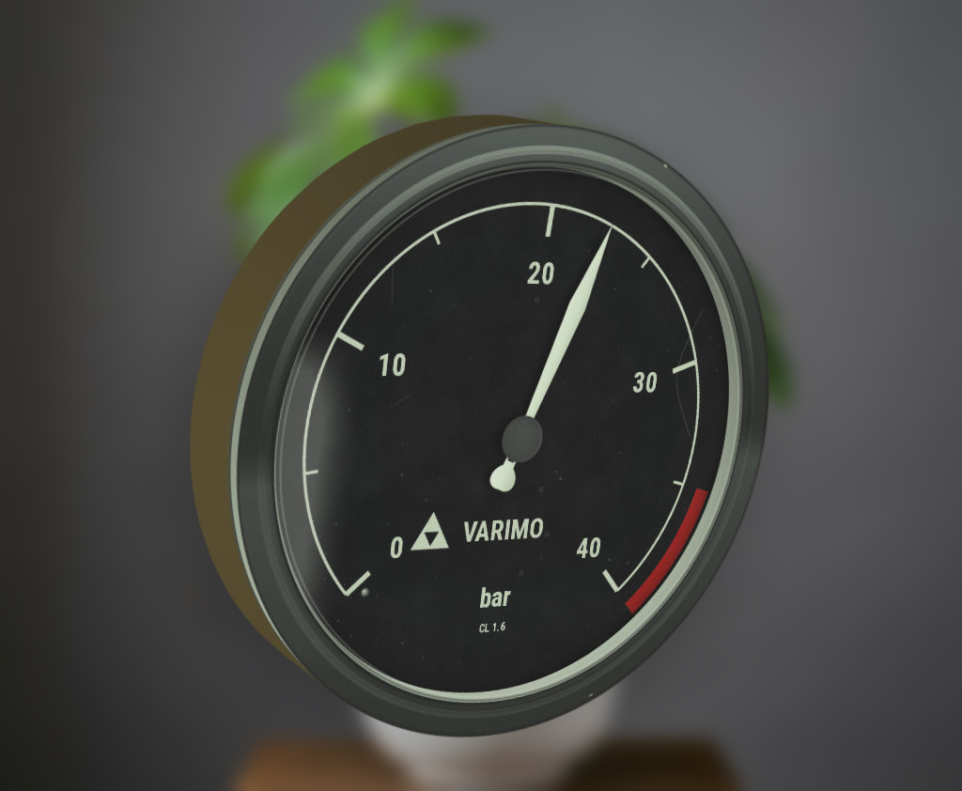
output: 22.5 (bar)
